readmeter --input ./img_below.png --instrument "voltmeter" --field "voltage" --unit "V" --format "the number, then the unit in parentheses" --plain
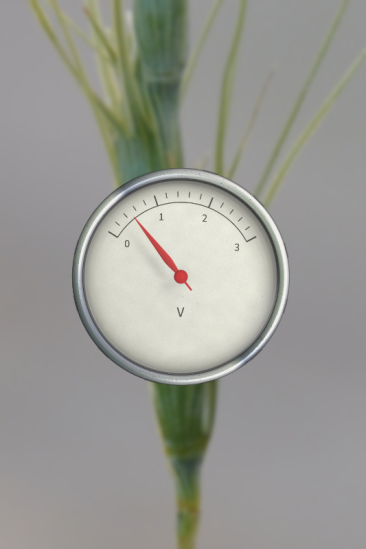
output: 0.5 (V)
